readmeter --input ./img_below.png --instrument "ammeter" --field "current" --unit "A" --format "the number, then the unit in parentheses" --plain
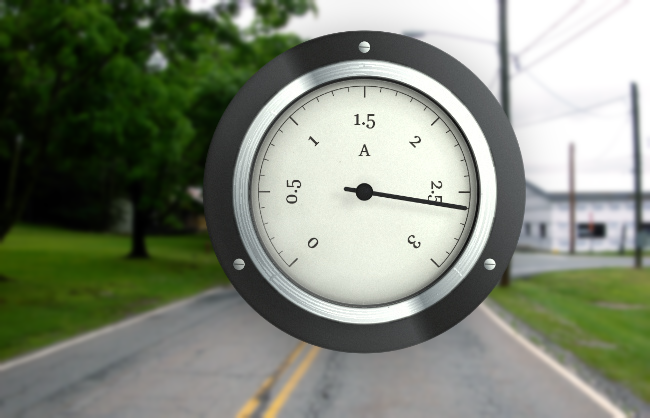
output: 2.6 (A)
